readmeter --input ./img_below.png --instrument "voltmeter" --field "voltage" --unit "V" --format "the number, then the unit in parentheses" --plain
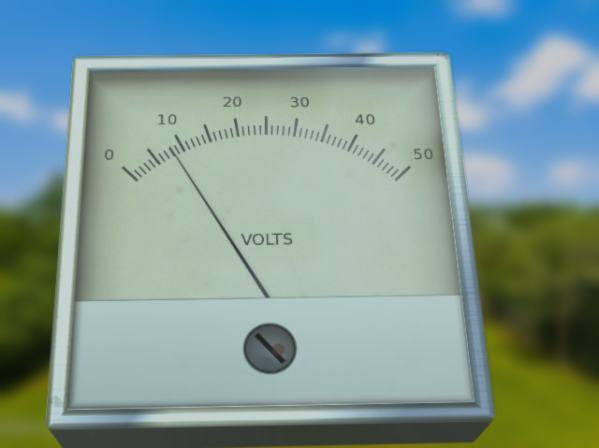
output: 8 (V)
